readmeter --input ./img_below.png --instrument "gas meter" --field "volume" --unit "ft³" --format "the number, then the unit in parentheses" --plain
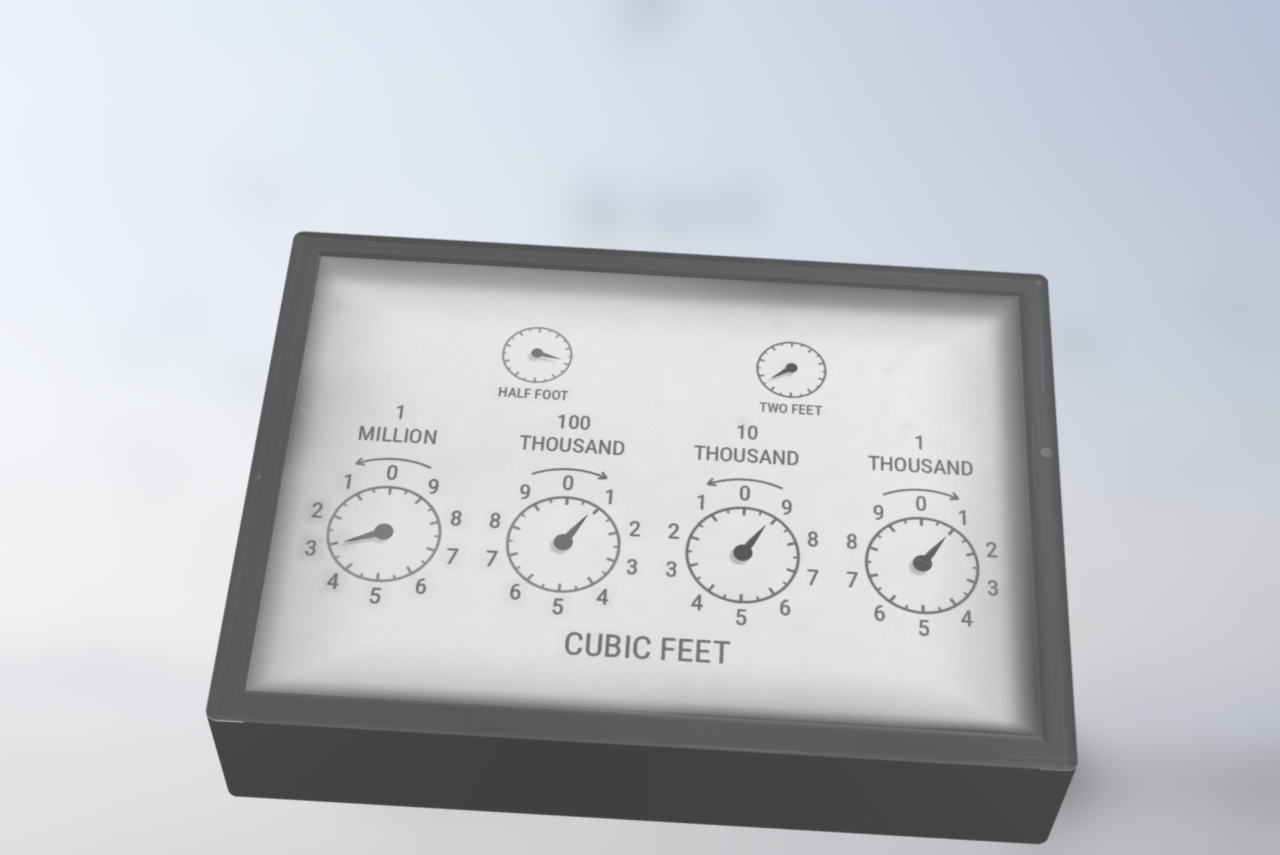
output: 309100 (ft³)
